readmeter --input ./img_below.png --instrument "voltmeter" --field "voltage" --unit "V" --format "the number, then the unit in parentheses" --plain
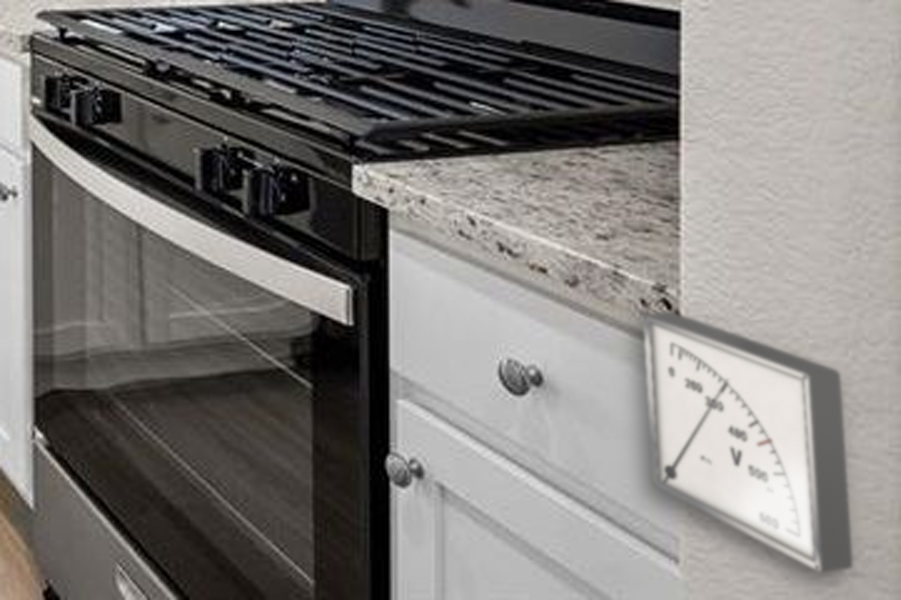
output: 300 (V)
